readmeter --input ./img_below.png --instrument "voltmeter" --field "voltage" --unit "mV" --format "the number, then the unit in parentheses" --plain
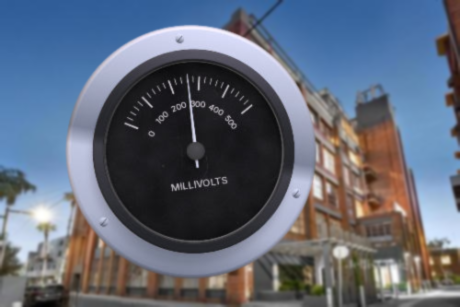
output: 260 (mV)
